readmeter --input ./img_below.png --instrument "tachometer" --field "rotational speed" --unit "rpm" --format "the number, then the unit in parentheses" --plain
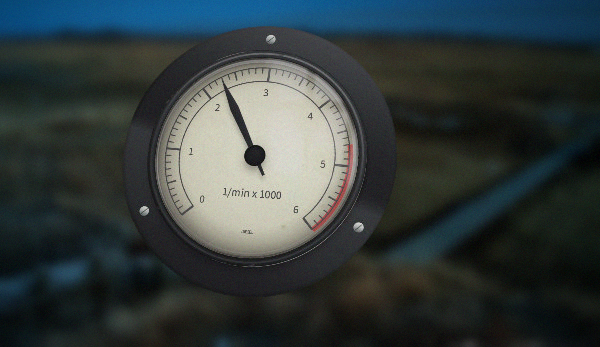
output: 2300 (rpm)
